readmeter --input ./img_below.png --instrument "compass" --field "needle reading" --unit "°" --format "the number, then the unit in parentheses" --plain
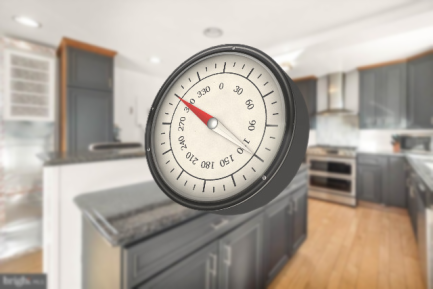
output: 300 (°)
